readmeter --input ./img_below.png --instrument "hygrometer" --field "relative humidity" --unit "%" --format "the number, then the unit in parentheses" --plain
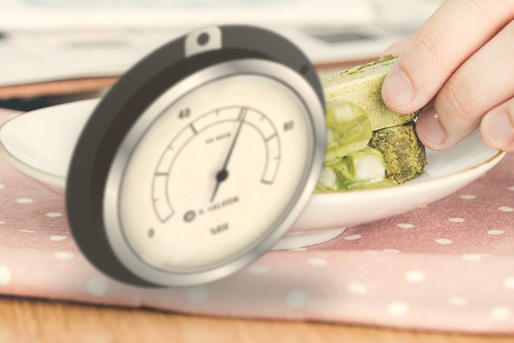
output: 60 (%)
